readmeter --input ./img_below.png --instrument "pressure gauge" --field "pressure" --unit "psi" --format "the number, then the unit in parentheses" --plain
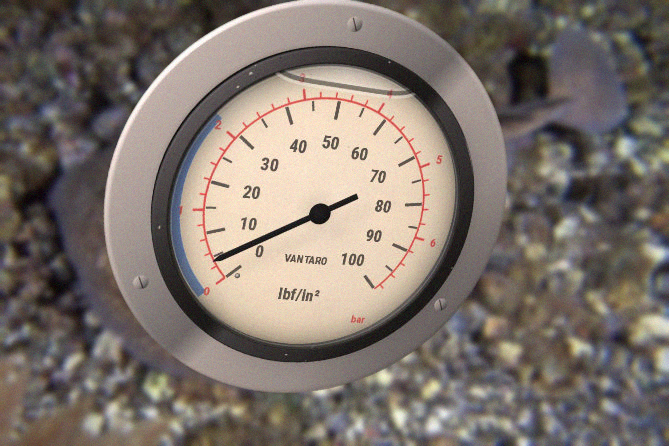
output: 5 (psi)
